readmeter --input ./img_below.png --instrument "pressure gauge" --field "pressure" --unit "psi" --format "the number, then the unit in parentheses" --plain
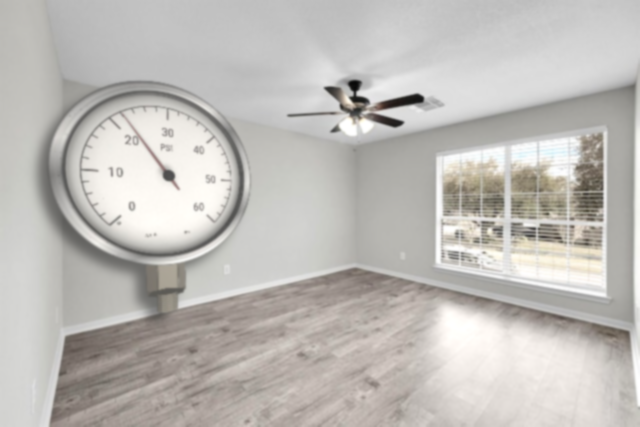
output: 22 (psi)
